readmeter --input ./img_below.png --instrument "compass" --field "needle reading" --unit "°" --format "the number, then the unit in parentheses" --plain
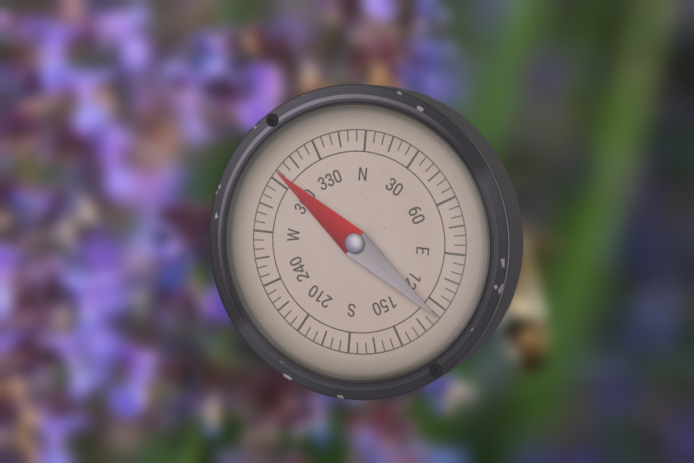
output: 305 (°)
